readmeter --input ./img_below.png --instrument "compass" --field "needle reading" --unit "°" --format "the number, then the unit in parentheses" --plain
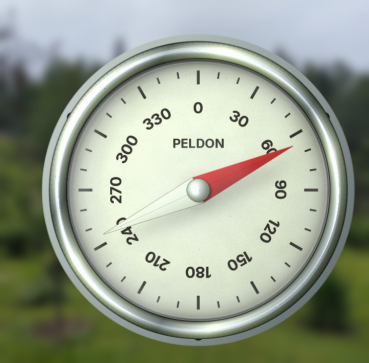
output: 65 (°)
